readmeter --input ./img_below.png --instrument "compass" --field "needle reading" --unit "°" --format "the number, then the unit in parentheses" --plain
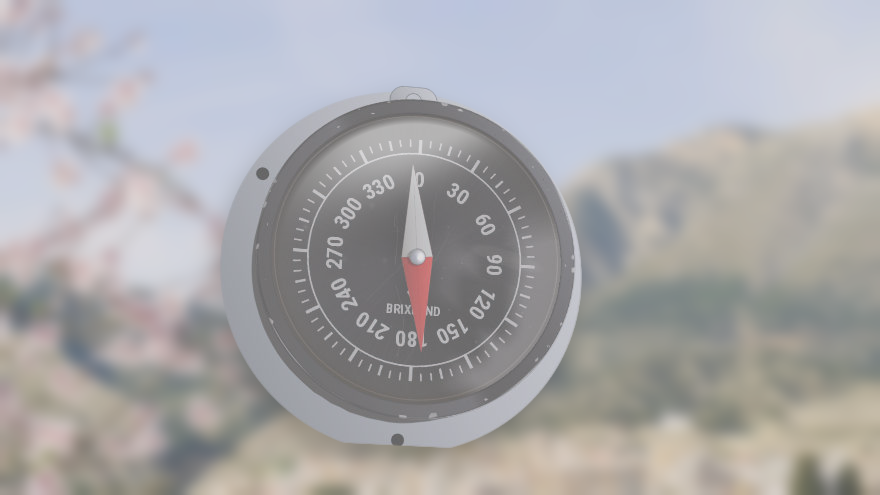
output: 175 (°)
